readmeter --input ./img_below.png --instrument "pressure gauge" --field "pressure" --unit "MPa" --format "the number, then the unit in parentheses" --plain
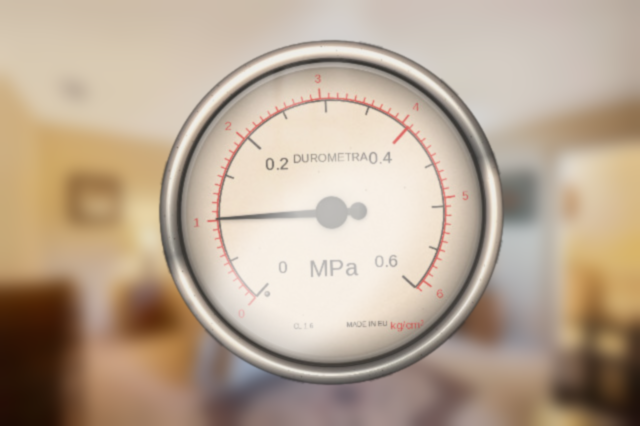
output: 0.1 (MPa)
